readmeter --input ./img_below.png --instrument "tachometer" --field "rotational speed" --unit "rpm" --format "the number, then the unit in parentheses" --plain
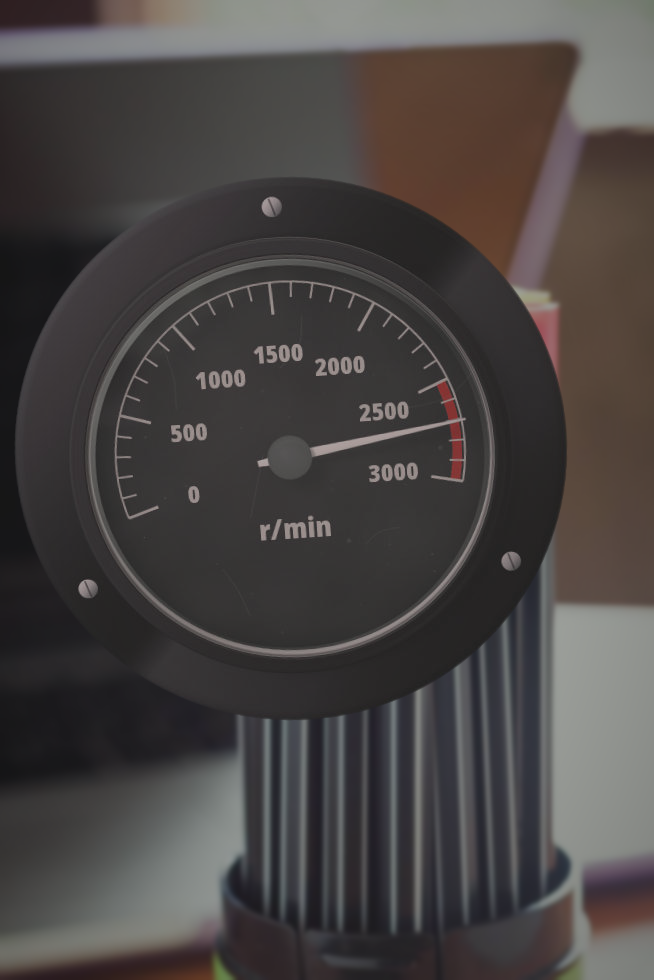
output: 2700 (rpm)
